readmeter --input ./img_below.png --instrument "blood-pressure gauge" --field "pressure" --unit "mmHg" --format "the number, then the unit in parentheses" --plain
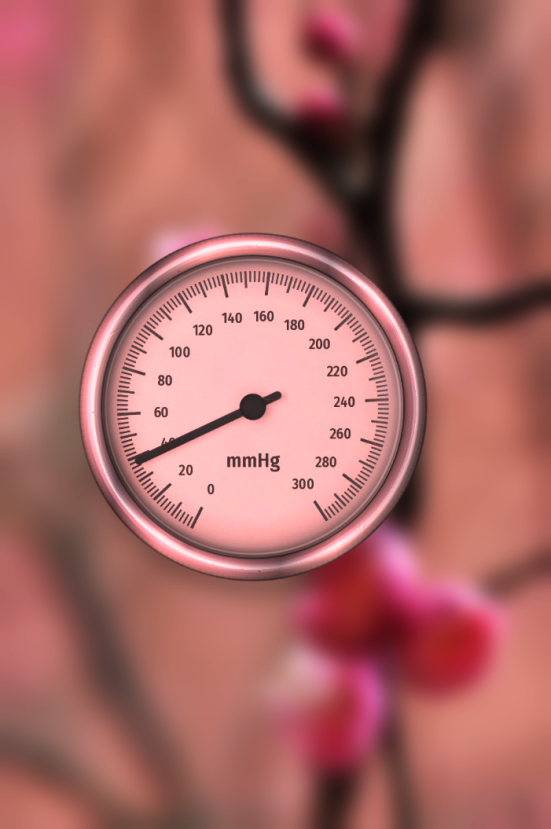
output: 38 (mmHg)
